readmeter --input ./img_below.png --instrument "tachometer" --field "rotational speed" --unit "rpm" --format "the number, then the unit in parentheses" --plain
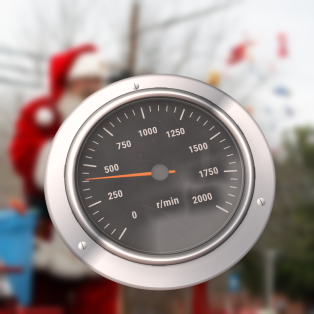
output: 400 (rpm)
